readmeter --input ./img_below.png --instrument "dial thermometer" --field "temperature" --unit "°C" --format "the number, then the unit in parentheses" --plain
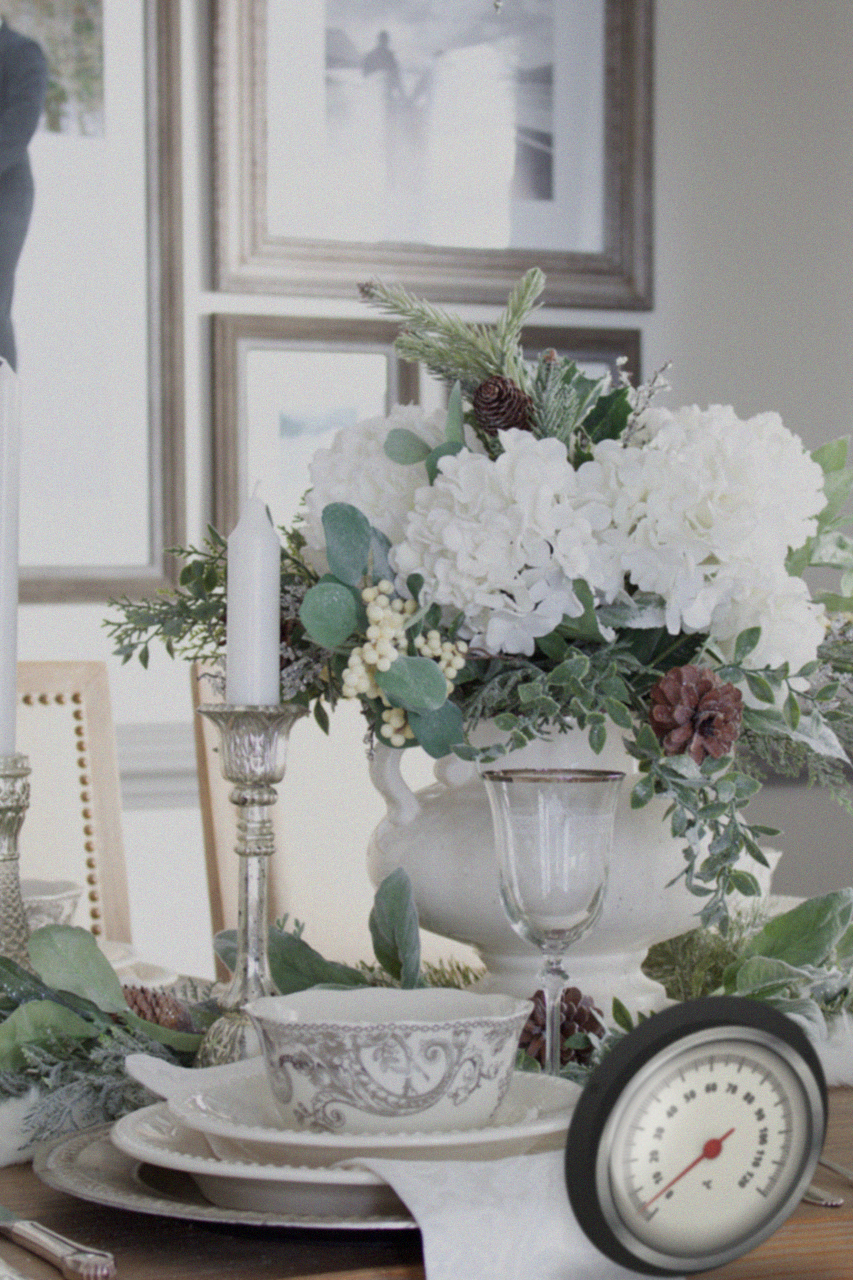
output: 5 (°C)
